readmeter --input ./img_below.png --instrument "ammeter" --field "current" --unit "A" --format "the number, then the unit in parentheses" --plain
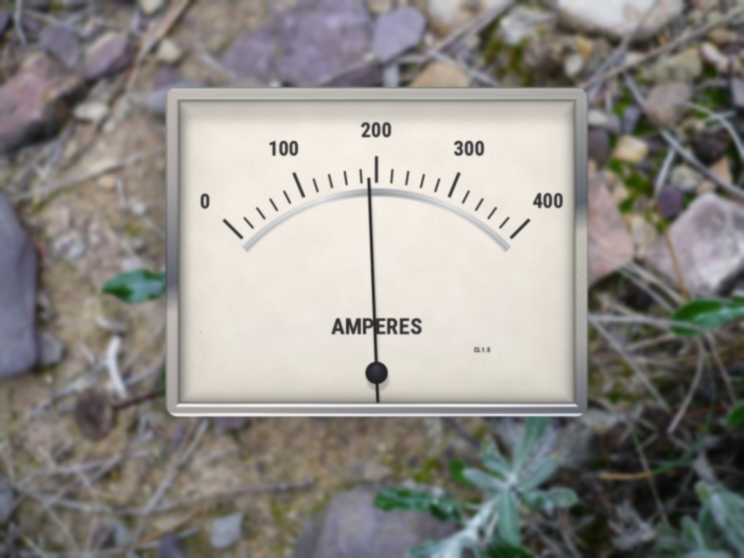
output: 190 (A)
